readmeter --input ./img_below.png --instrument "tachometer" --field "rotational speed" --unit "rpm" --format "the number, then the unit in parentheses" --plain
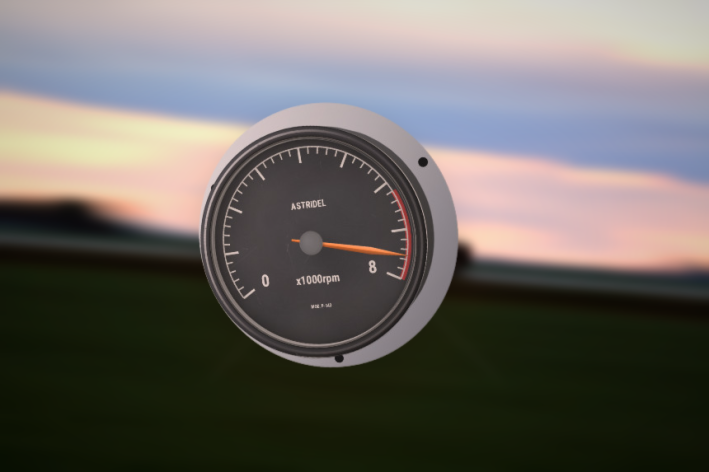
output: 7500 (rpm)
